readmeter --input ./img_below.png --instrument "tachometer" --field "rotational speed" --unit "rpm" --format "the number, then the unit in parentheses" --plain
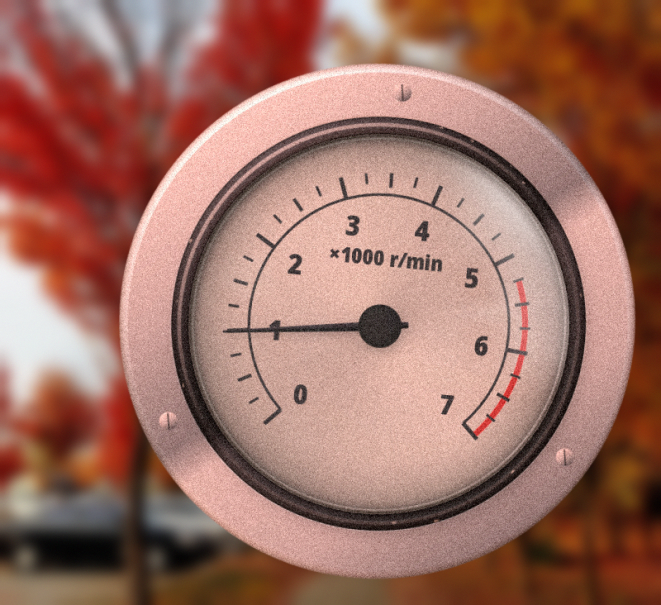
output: 1000 (rpm)
